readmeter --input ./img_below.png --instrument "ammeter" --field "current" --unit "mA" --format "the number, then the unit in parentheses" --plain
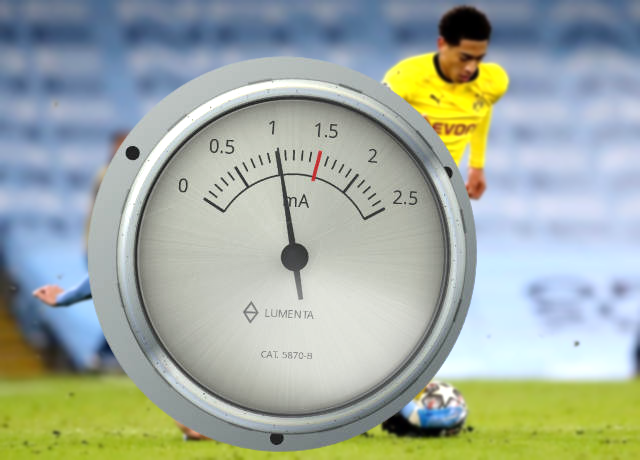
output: 1 (mA)
